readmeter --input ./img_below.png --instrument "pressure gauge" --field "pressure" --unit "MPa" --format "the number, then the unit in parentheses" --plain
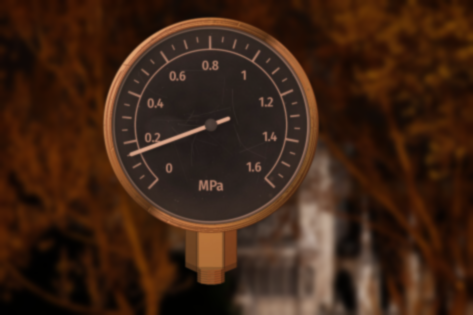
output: 0.15 (MPa)
